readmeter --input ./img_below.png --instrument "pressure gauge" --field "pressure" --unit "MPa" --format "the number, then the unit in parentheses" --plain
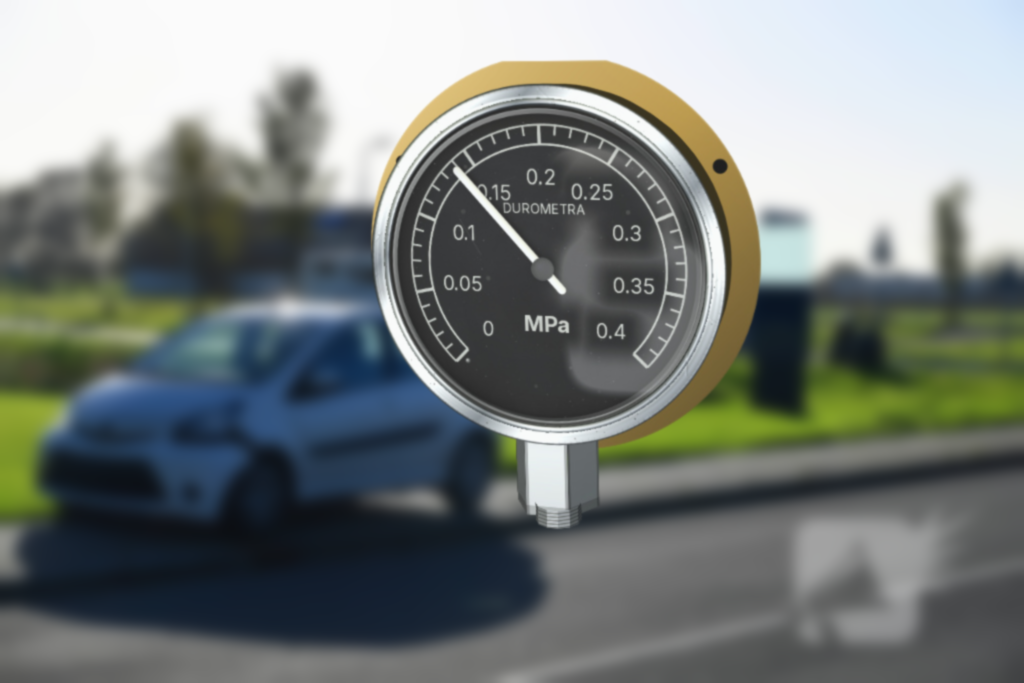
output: 0.14 (MPa)
